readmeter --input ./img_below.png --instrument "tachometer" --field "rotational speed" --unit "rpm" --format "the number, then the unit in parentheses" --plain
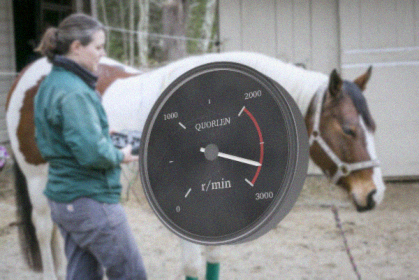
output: 2750 (rpm)
